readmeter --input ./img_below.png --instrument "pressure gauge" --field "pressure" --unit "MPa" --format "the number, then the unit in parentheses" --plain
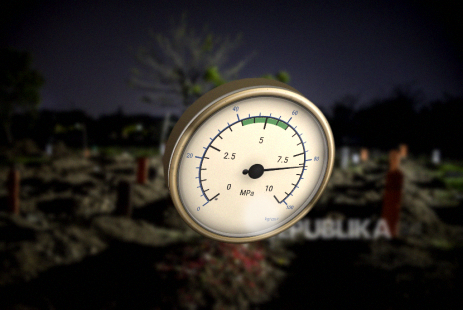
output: 8 (MPa)
